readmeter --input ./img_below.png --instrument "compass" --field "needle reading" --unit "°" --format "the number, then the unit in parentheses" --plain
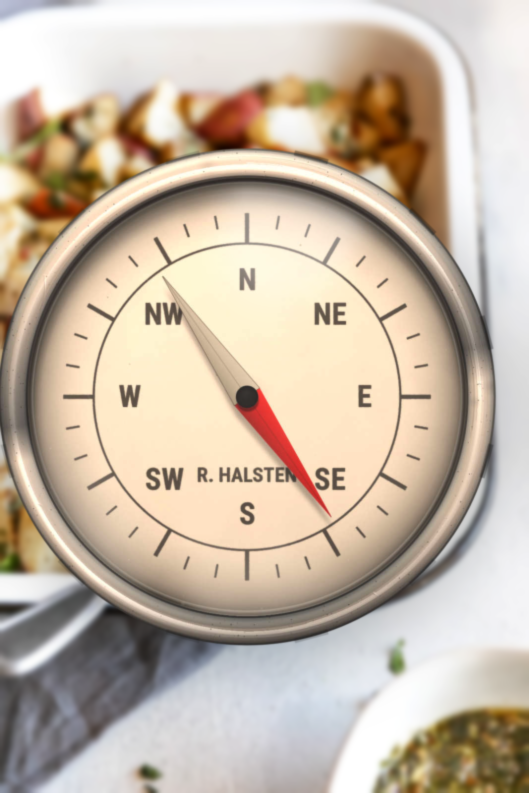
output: 145 (°)
